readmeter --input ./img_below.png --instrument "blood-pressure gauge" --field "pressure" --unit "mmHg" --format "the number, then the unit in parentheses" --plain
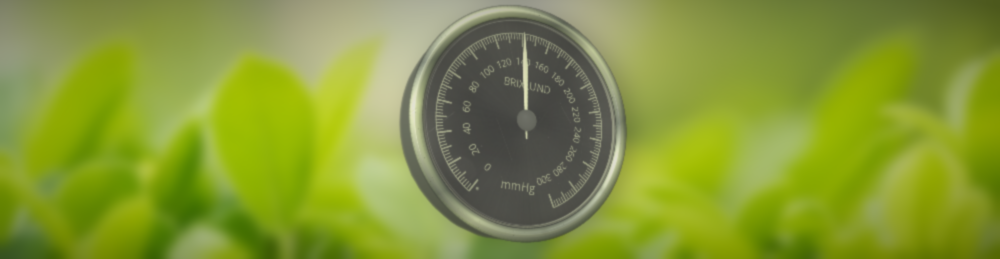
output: 140 (mmHg)
